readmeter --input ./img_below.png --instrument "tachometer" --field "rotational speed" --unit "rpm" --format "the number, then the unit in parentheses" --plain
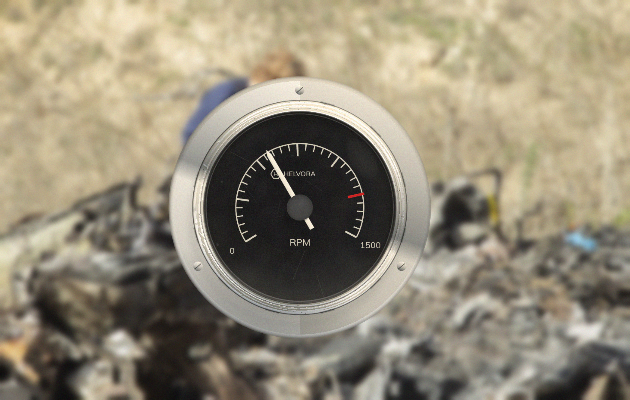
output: 575 (rpm)
